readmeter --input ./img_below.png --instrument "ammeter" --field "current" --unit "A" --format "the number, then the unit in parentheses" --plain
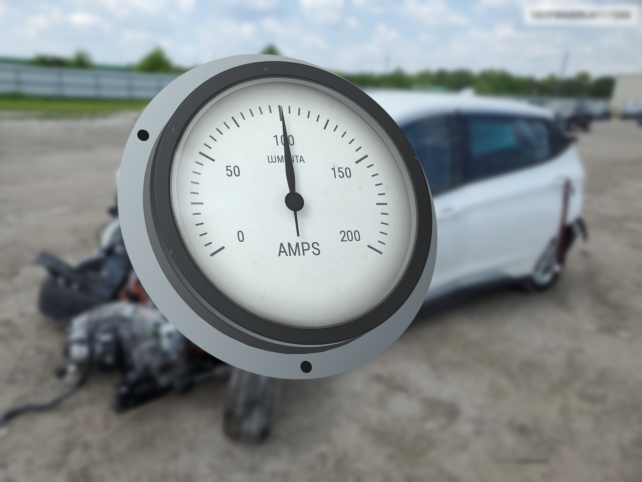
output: 100 (A)
